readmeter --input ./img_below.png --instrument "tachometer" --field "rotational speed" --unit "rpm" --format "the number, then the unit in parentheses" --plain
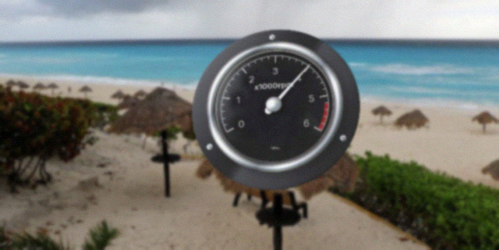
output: 4000 (rpm)
